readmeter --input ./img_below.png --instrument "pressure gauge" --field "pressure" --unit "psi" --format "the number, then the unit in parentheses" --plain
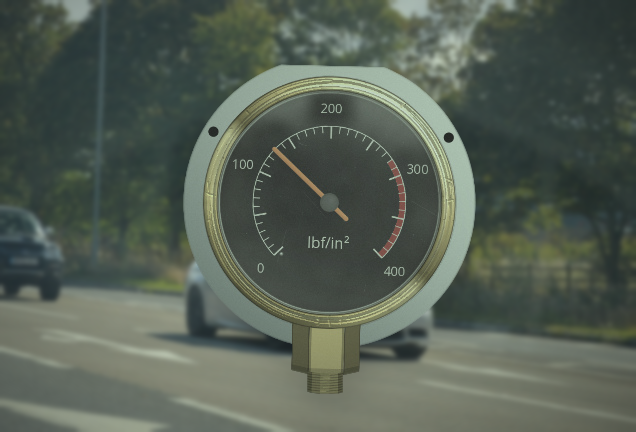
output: 130 (psi)
